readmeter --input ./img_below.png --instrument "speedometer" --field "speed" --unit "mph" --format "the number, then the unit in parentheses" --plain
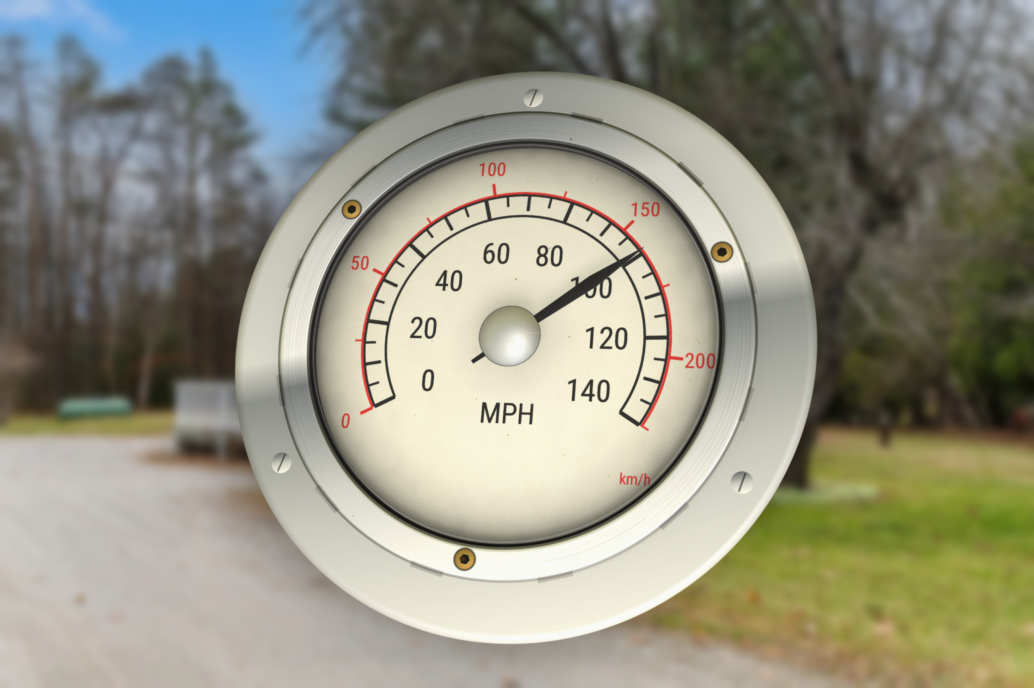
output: 100 (mph)
